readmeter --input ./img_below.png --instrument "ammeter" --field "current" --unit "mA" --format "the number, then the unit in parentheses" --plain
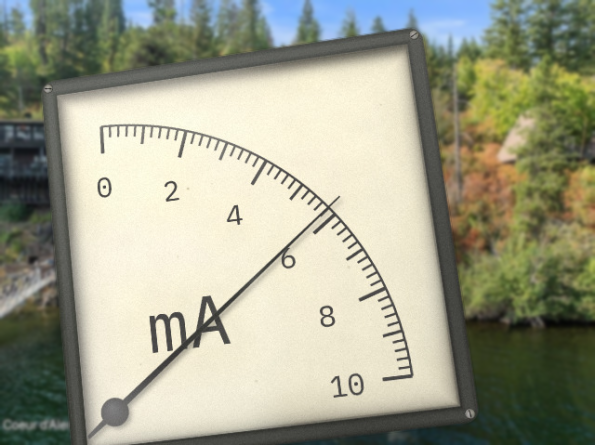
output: 5.8 (mA)
